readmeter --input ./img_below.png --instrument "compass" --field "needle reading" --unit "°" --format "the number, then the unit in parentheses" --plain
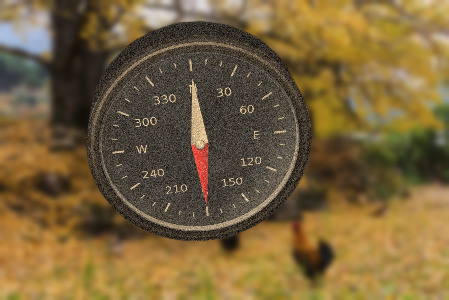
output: 180 (°)
